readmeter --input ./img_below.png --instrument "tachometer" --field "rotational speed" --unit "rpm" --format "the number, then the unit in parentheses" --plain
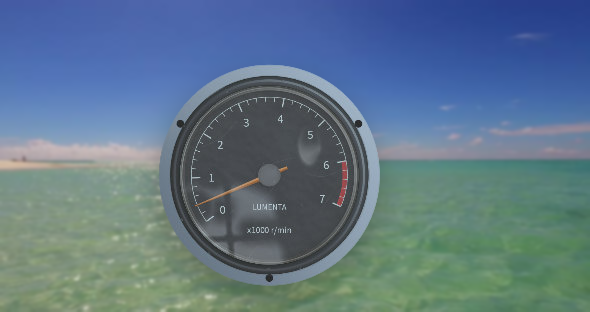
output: 400 (rpm)
